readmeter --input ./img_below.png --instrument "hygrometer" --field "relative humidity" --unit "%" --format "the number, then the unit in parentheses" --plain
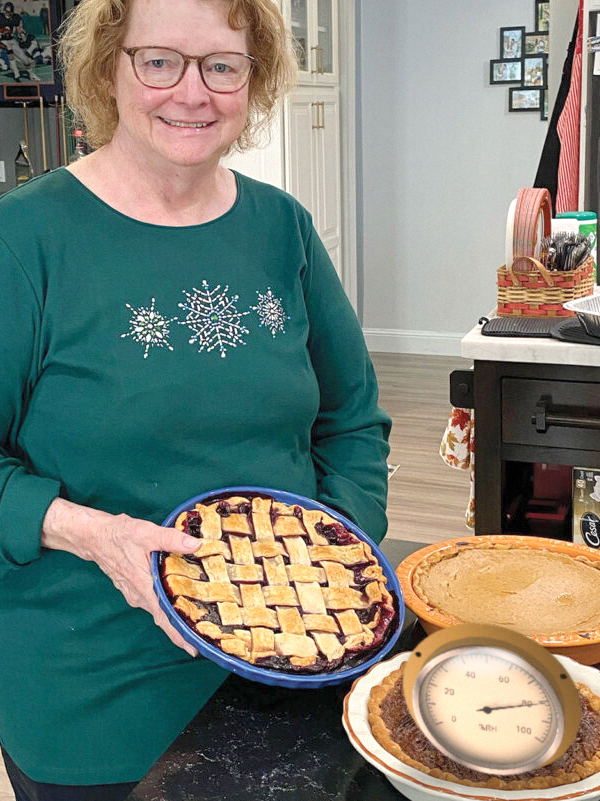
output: 80 (%)
